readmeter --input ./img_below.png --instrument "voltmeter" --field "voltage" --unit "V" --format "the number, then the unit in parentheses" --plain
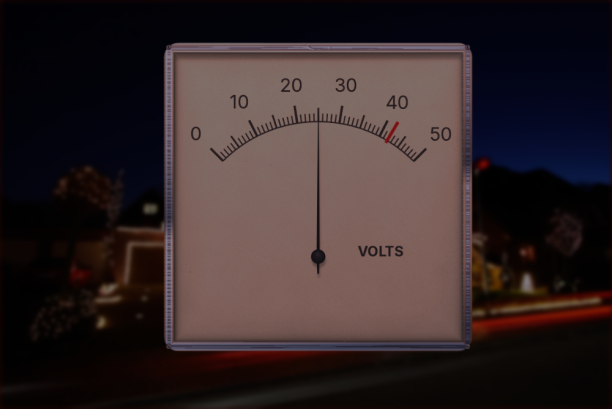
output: 25 (V)
